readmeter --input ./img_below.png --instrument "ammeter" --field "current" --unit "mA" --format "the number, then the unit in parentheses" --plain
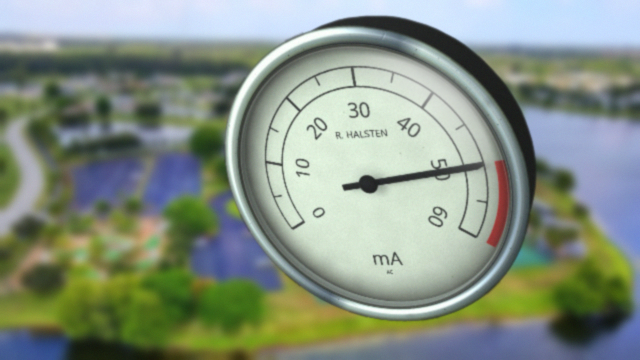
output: 50 (mA)
